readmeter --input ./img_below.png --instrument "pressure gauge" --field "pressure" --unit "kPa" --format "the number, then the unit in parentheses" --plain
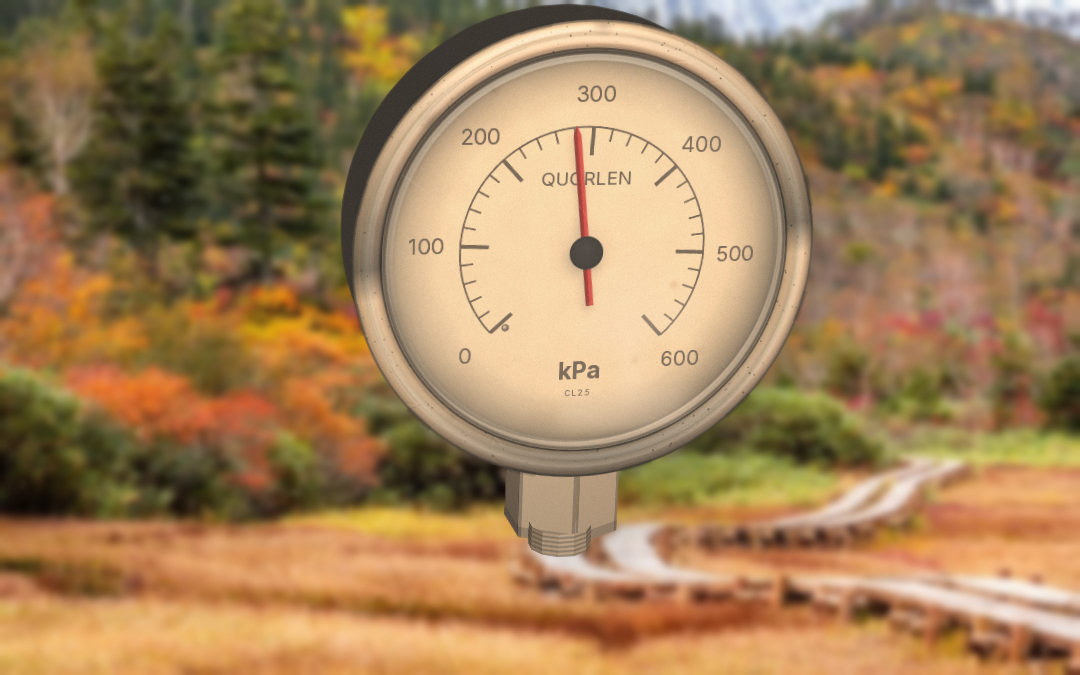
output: 280 (kPa)
